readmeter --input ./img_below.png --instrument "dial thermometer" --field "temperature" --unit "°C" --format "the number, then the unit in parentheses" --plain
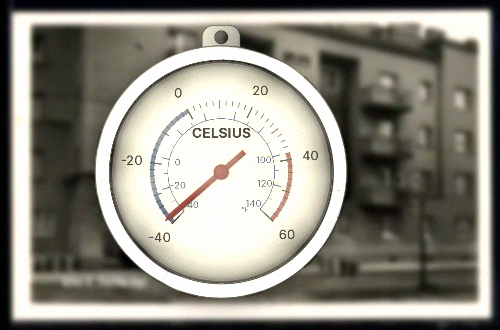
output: -38 (°C)
